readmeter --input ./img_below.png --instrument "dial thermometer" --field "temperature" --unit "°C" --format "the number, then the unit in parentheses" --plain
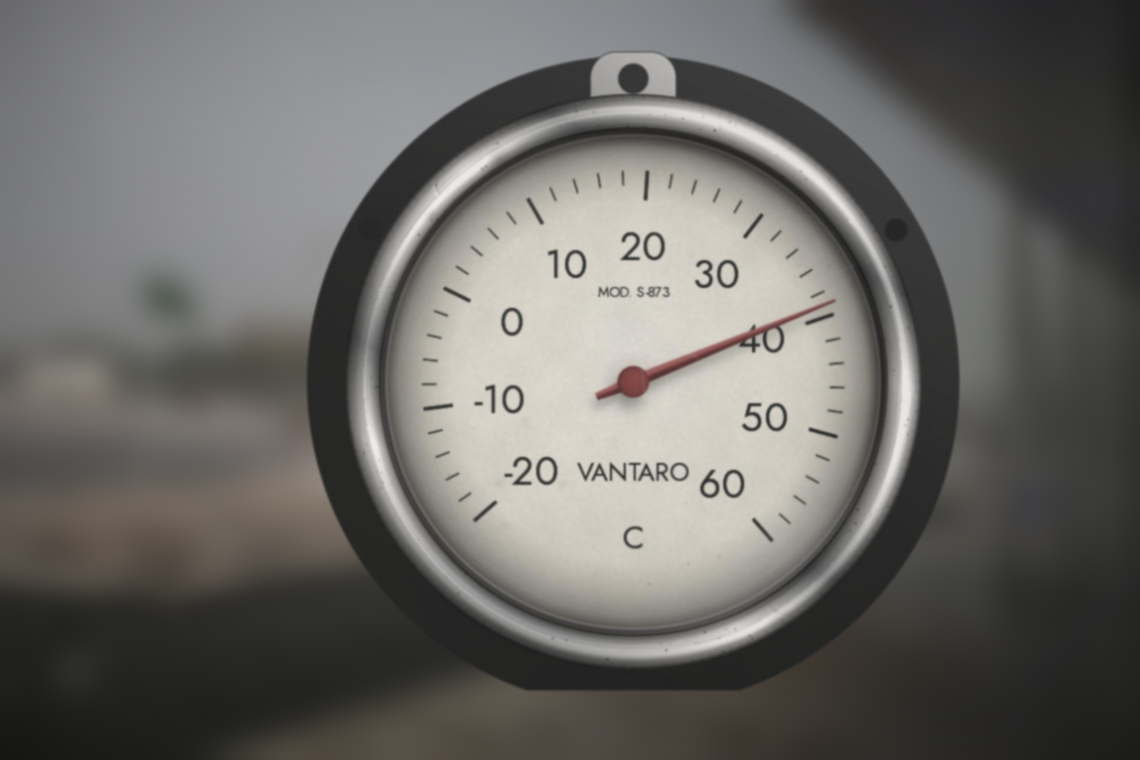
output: 39 (°C)
